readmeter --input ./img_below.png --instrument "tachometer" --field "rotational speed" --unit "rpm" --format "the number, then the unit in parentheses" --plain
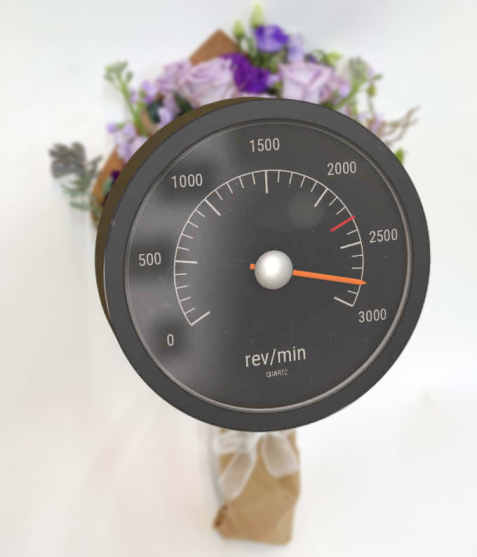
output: 2800 (rpm)
